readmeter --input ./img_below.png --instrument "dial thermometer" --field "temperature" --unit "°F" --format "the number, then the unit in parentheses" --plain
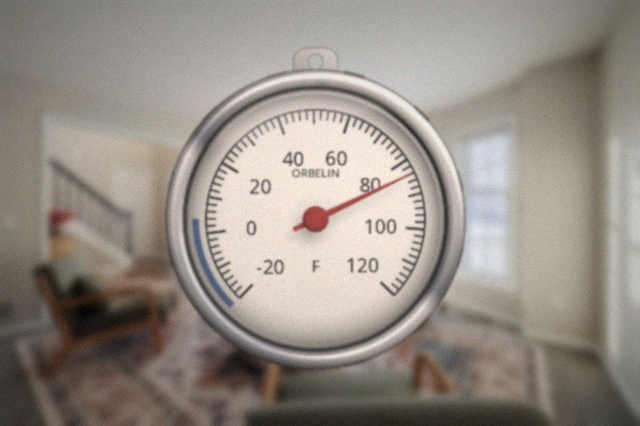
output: 84 (°F)
